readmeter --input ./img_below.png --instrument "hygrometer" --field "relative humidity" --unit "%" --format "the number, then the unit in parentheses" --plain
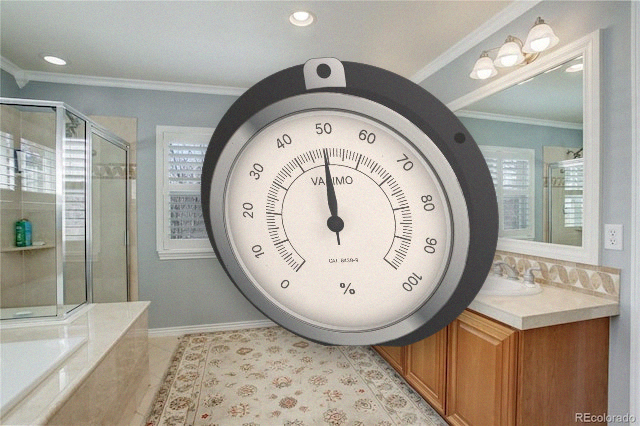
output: 50 (%)
